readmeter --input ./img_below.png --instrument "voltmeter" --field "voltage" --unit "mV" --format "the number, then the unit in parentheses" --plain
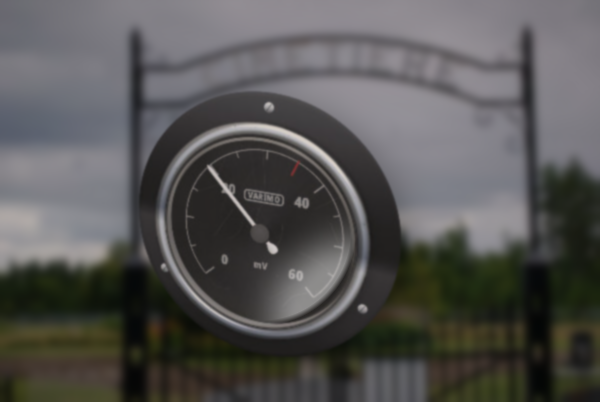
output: 20 (mV)
